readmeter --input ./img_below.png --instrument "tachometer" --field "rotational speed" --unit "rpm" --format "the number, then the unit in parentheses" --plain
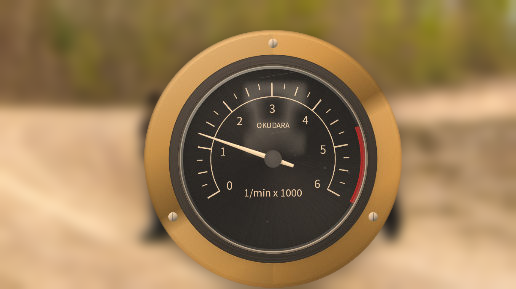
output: 1250 (rpm)
